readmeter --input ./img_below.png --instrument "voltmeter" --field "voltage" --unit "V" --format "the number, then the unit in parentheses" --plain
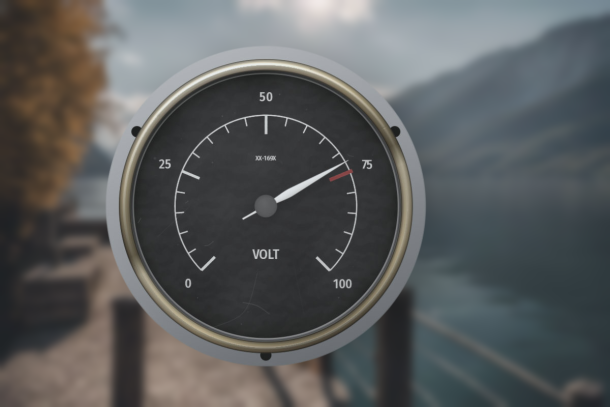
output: 72.5 (V)
